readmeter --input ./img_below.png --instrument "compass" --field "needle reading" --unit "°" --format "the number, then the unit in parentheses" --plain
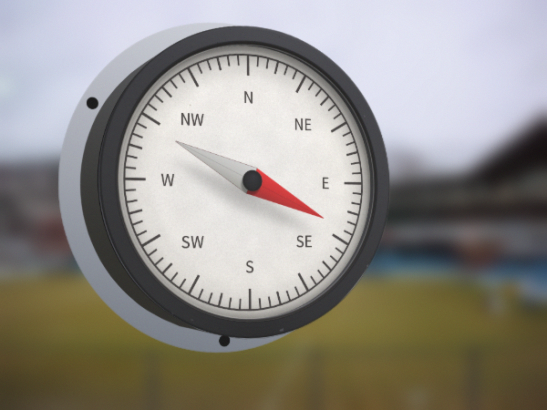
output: 115 (°)
